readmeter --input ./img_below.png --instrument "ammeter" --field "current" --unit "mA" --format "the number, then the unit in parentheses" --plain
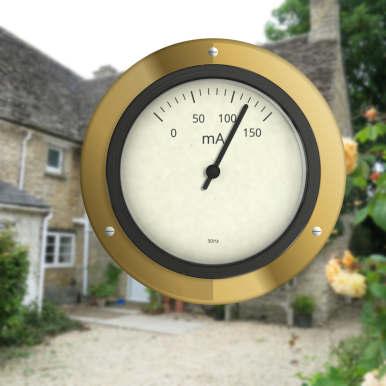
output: 120 (mA)
